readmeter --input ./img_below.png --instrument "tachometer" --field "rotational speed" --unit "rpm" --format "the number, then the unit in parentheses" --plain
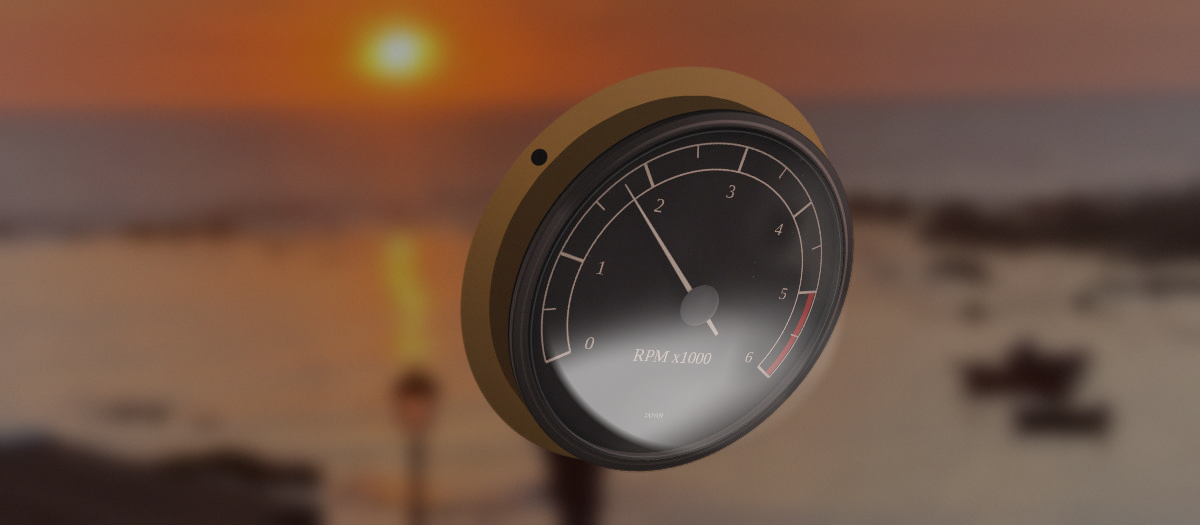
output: 1750 (rpm)
